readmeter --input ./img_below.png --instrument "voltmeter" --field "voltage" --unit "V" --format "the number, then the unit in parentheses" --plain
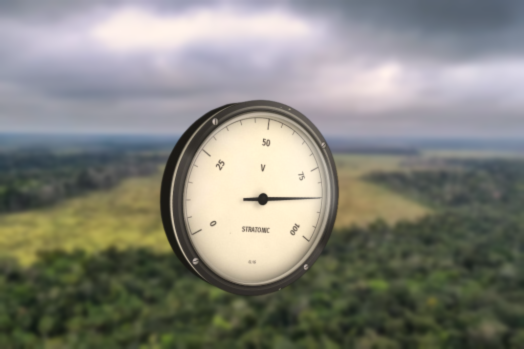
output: 85 (V)
